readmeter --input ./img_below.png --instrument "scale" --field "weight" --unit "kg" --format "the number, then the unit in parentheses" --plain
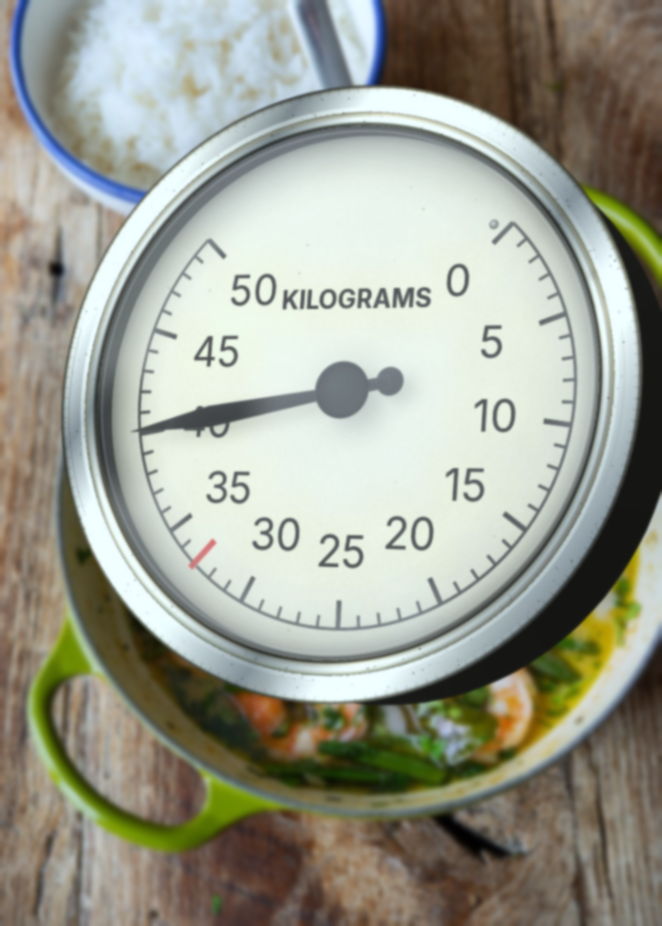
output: 40 (kg)
